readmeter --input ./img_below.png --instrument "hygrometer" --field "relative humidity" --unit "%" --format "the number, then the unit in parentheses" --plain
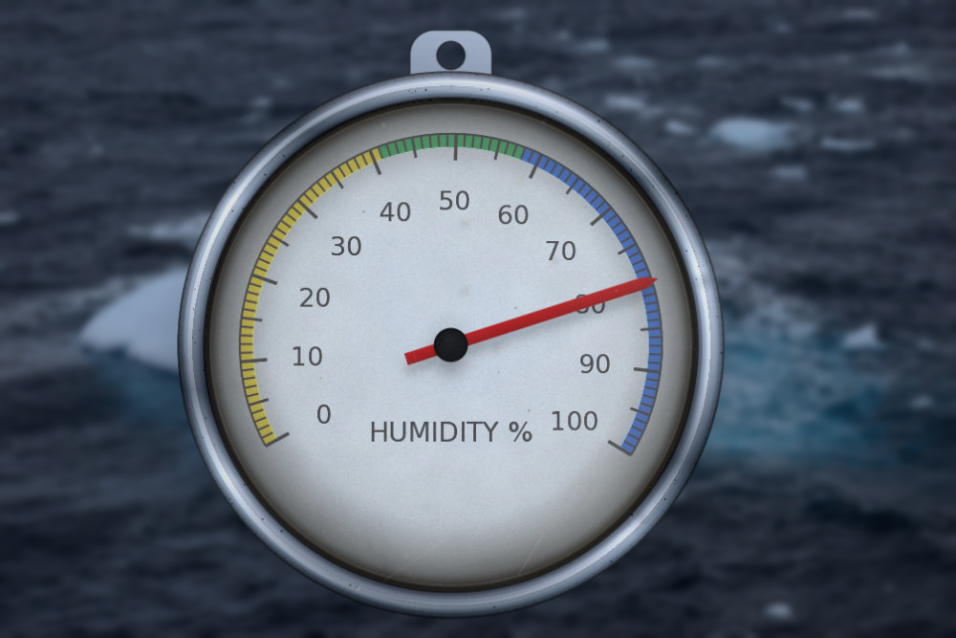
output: 79.5 (%)
